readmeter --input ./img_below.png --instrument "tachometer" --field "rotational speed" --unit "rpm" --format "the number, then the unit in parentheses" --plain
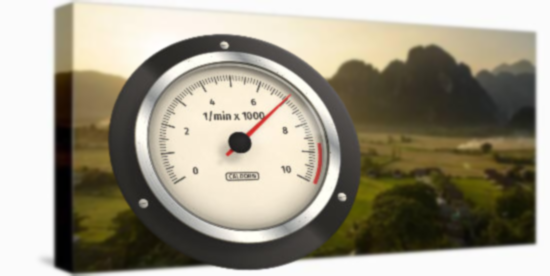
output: 7000 (rpm)
